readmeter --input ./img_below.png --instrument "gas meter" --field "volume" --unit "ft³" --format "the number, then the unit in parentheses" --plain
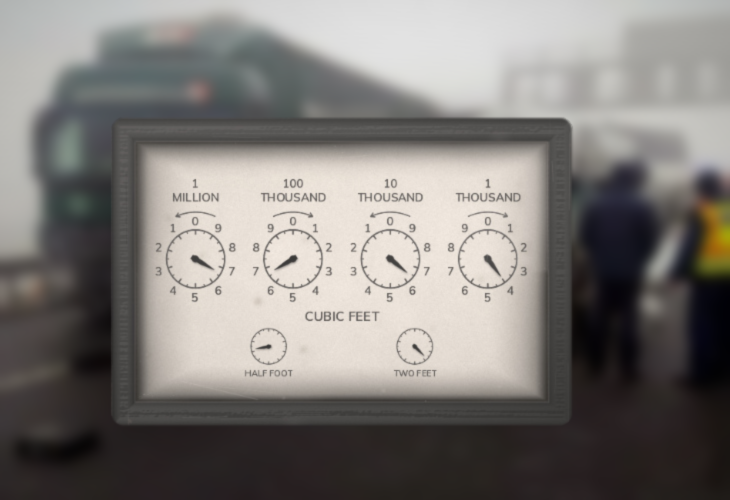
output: 666400 (ft³)
